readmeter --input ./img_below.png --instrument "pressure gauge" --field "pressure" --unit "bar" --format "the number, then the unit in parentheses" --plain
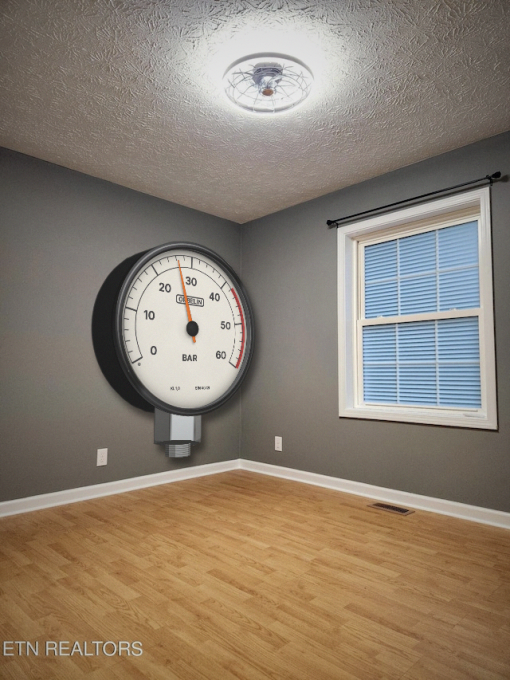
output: 26 (bar)
